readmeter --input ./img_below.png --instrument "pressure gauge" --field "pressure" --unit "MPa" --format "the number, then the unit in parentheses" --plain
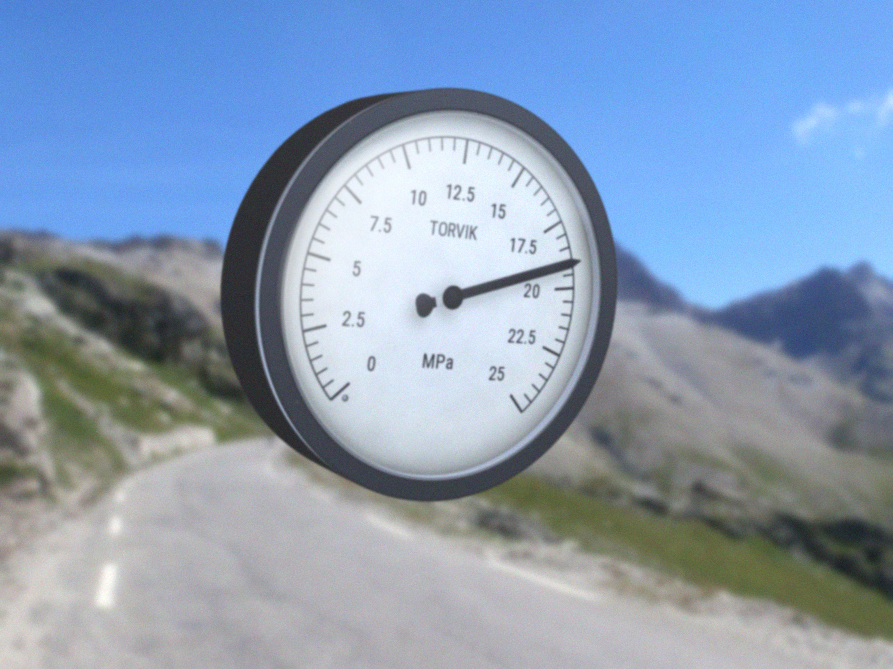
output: 19 (MPa)
